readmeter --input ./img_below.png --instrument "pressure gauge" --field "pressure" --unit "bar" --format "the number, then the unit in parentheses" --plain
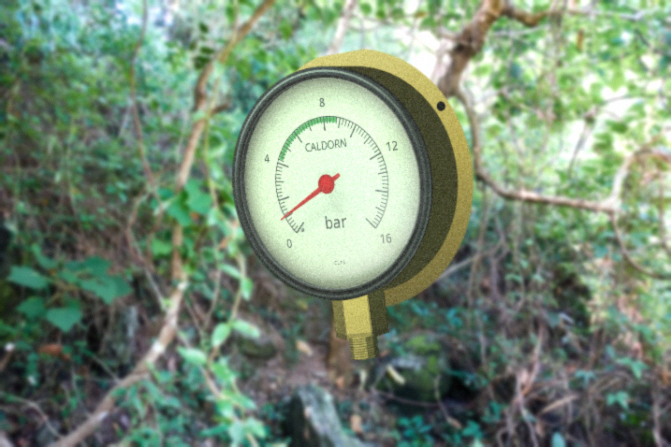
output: 1 (bar)
